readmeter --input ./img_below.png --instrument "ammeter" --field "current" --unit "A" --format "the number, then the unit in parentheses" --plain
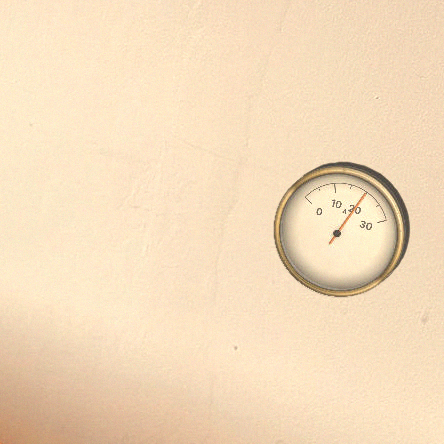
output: 20 (A)
